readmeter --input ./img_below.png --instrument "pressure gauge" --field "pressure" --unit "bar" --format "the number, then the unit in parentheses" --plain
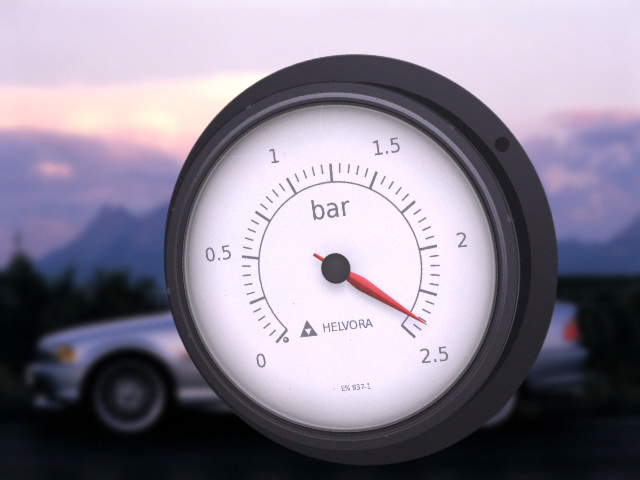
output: 2.4 (bar)
